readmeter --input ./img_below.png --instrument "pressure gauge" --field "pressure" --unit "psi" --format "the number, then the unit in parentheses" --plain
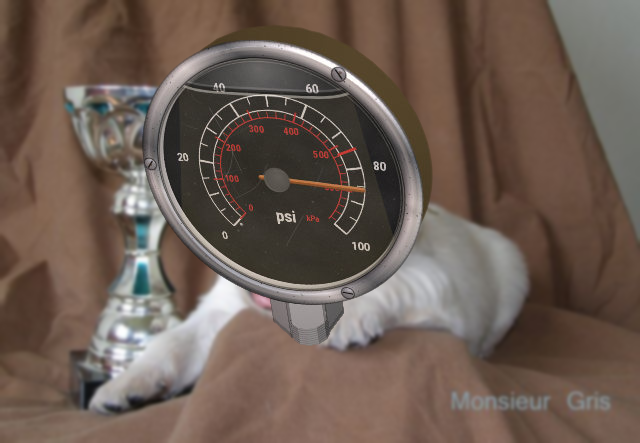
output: 85 (psi)
